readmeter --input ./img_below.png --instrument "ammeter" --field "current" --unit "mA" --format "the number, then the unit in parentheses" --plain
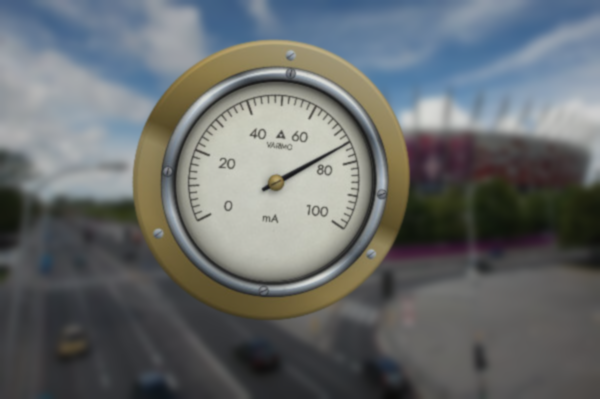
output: 74 (mA)
